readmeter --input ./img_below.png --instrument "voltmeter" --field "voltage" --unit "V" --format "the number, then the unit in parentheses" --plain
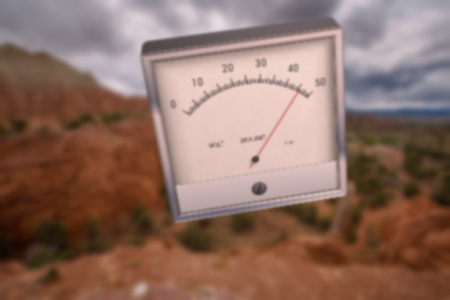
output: 45 (V)
